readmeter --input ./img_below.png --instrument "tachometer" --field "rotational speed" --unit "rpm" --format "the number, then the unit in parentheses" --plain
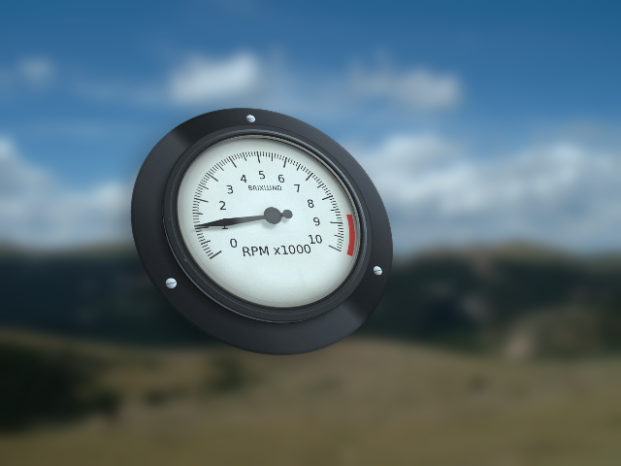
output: 1000 (rpm)
